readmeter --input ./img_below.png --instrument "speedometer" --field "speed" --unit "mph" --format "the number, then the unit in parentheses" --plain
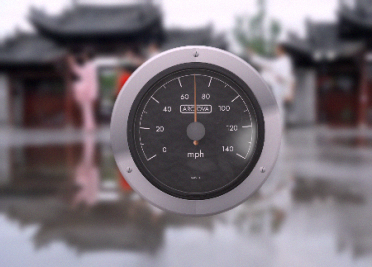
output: 70 (mph)
